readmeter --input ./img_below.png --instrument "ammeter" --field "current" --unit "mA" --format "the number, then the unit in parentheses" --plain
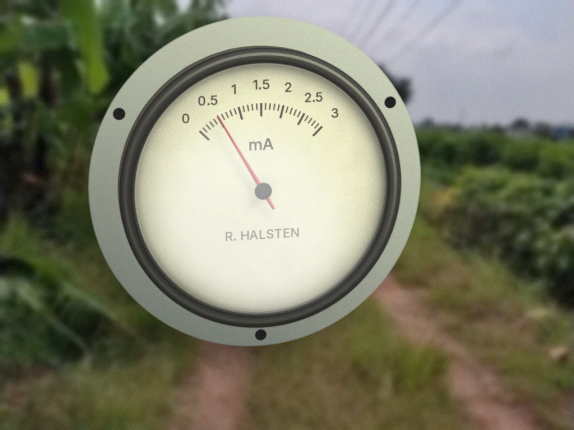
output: 0.5 (mA)
